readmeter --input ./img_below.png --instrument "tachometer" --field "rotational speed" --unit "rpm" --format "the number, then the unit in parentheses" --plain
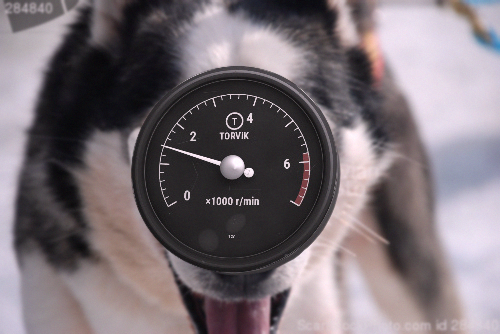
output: 1400 (rpm)
